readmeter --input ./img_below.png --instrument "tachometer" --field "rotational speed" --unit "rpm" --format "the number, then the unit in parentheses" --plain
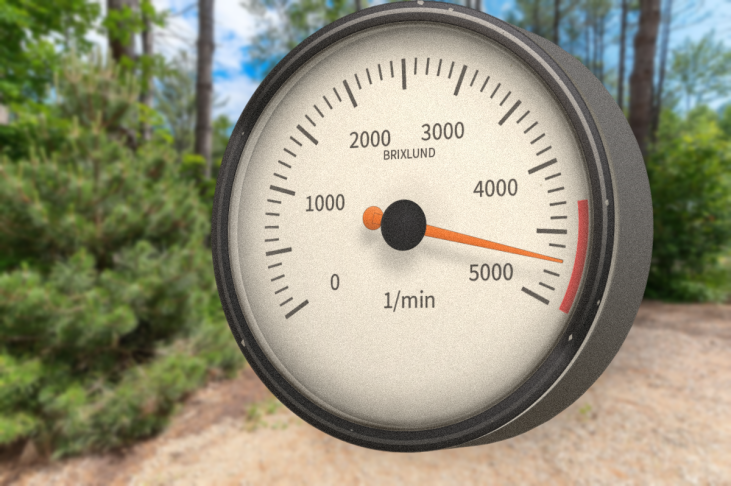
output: 4700 (rpm)
